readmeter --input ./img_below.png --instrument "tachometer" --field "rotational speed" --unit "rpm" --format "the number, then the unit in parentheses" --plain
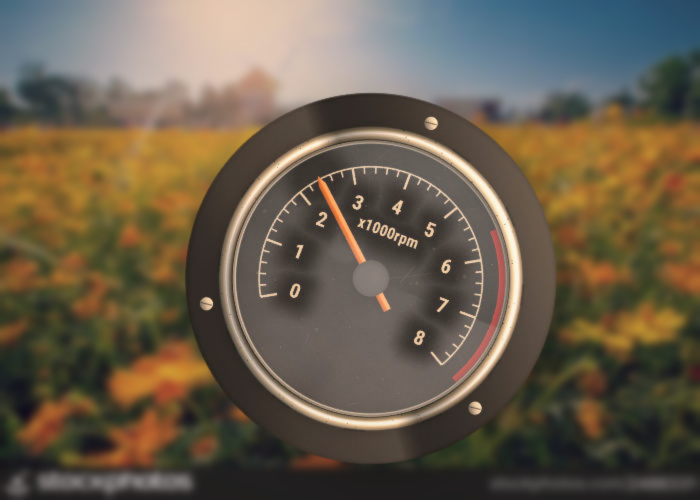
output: 2400 (rpm)
